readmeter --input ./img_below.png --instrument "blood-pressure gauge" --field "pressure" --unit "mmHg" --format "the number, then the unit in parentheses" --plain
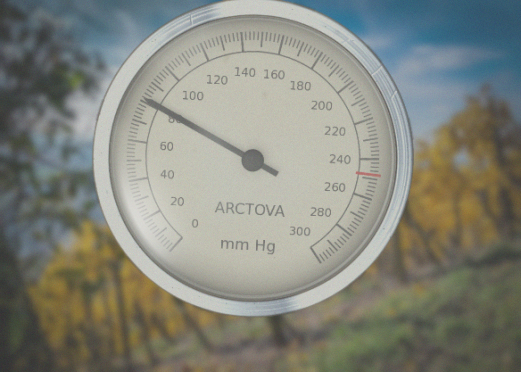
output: 82 (mmHg)
